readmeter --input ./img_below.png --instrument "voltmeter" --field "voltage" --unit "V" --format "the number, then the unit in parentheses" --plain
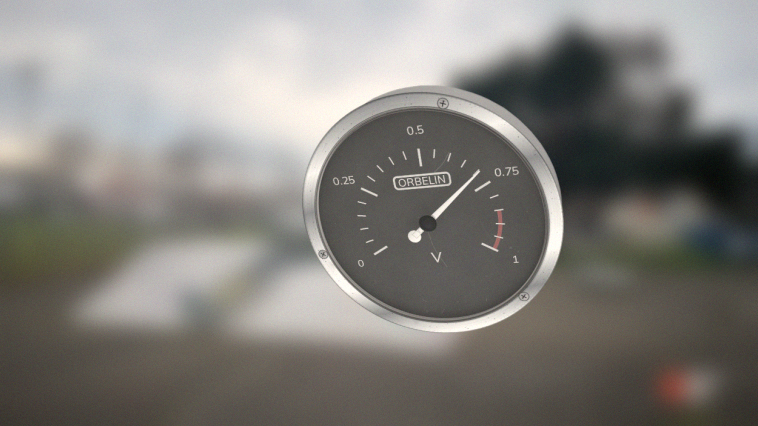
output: 0.7 (V)
